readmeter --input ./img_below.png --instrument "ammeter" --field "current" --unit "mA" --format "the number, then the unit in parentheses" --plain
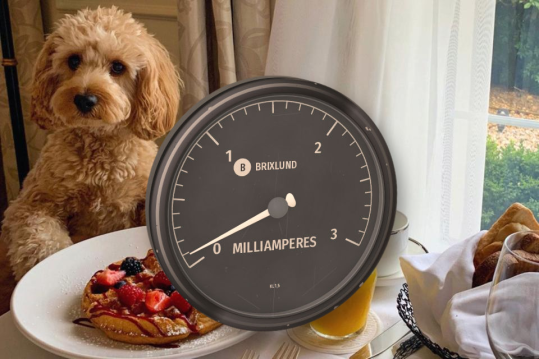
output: 0.1 (mA)
